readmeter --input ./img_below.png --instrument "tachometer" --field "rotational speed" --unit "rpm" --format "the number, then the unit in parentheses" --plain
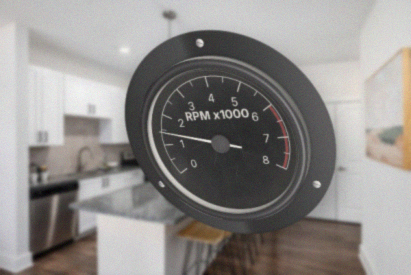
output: 1500 (rpm)
